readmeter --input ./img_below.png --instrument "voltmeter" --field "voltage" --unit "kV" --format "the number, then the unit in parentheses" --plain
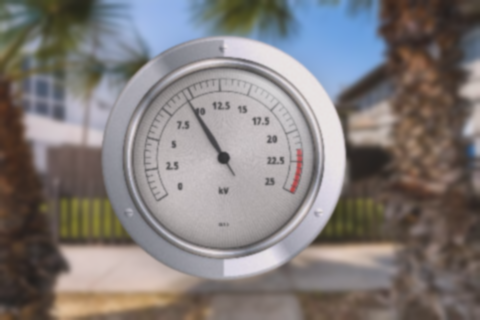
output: 9.5 (kV)
